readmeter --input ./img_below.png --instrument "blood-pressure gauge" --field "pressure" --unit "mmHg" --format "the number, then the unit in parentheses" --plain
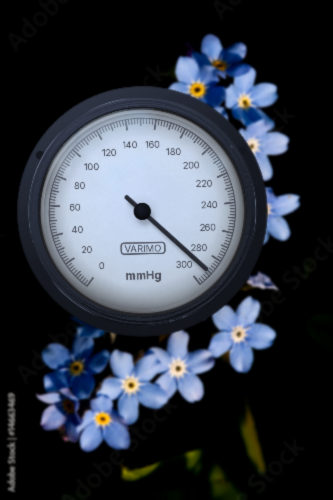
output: 290 (mmHg)
